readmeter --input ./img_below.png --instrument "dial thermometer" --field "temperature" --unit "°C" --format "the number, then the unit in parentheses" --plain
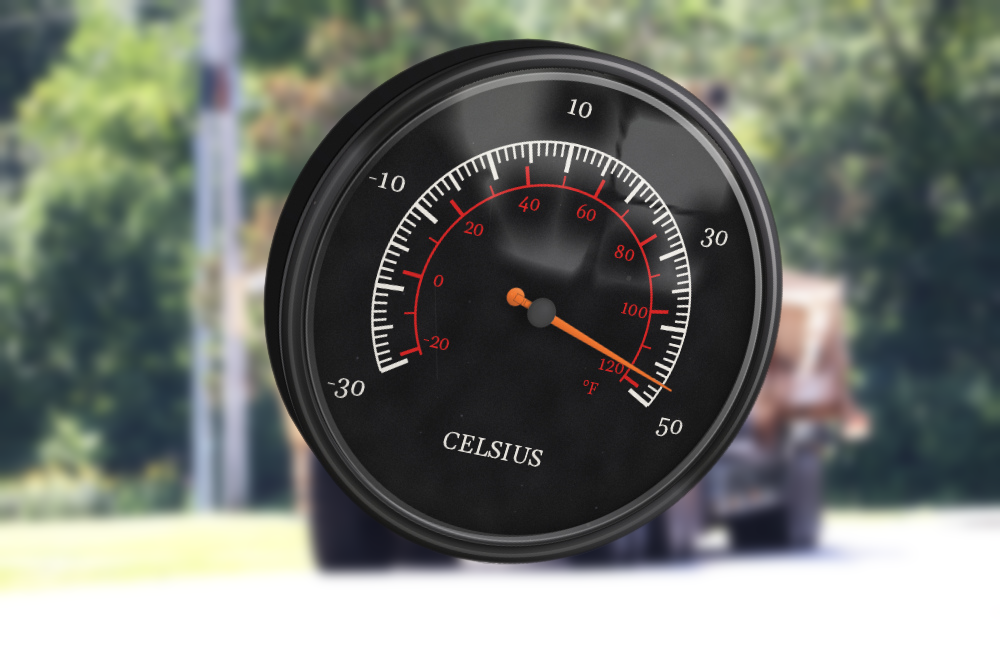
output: 47 (°C)
